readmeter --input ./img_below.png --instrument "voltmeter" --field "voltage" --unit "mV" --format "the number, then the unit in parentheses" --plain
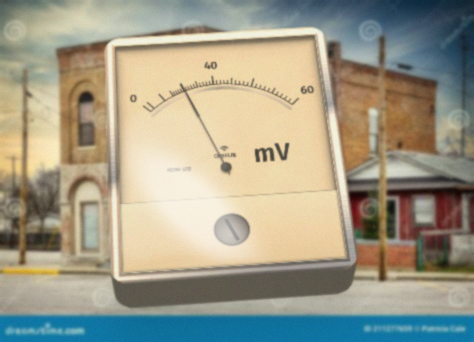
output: 30 (mV)
